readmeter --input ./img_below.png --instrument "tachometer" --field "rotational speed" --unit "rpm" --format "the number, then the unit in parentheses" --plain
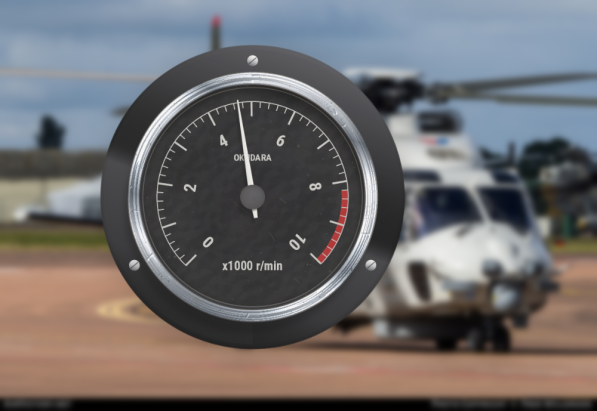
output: 4700 (rpm)
